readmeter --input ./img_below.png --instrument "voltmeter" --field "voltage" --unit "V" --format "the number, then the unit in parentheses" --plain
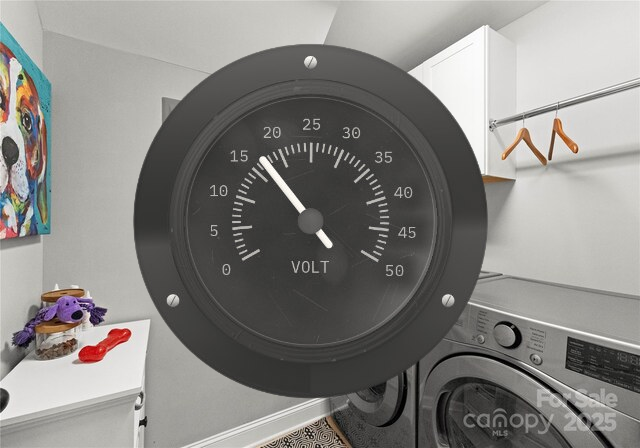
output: 17 (V)
